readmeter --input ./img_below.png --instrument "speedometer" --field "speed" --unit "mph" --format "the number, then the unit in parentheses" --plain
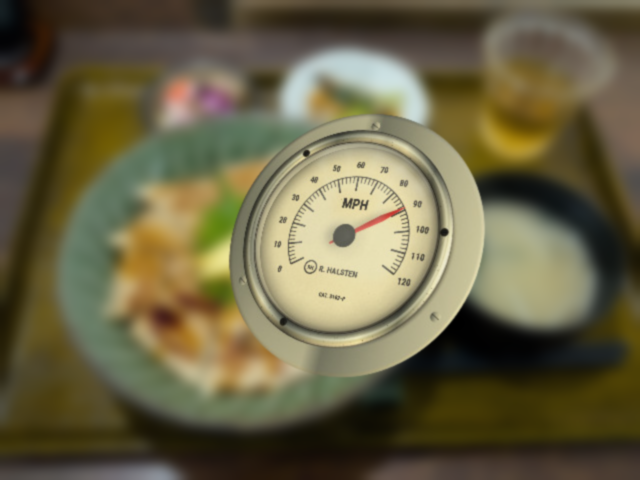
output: 90 (mph)
